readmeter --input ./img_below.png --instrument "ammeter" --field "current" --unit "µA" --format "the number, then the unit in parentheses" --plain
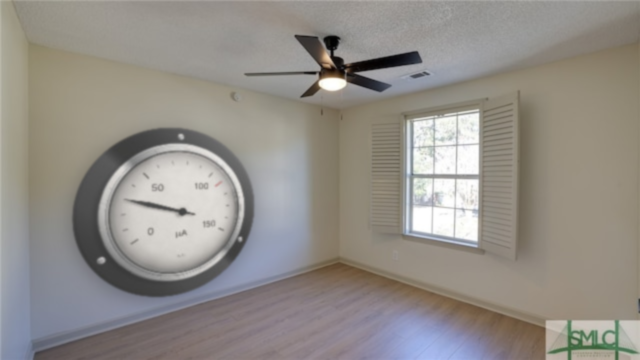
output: 30 (µA)
